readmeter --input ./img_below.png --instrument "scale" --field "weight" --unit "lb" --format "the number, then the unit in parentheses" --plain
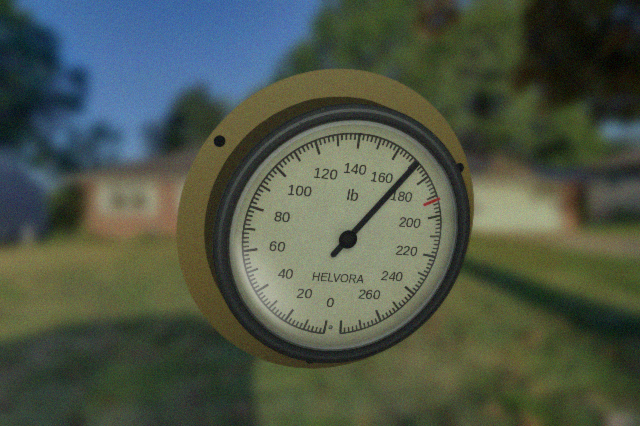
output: 170 (lb)
